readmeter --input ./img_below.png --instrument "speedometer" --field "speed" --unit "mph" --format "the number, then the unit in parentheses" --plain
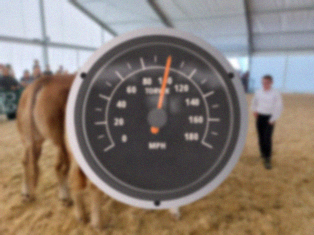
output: 100 (mph)
